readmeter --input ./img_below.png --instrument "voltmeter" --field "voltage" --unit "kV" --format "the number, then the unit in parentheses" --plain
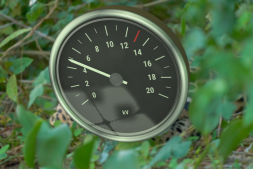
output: 5 (kV)
